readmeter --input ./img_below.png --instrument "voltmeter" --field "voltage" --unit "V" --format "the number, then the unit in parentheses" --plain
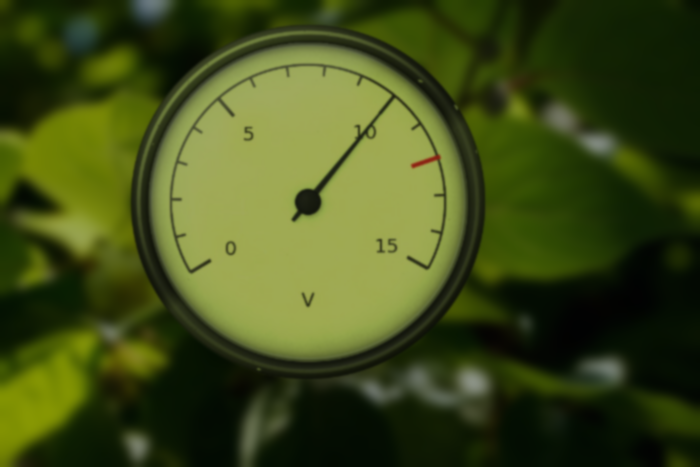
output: 10 (V)
